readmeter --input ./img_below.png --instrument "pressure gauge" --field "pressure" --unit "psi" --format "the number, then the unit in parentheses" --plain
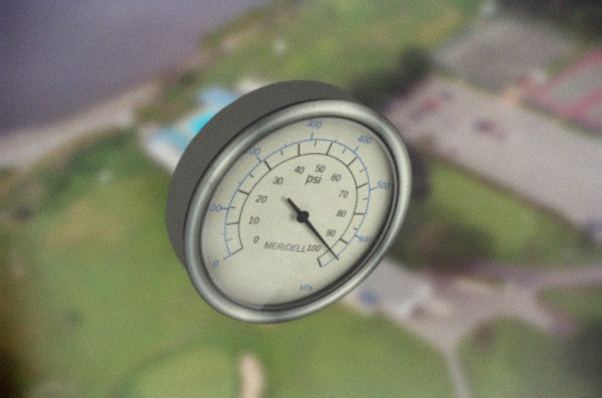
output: 95 (psi)
